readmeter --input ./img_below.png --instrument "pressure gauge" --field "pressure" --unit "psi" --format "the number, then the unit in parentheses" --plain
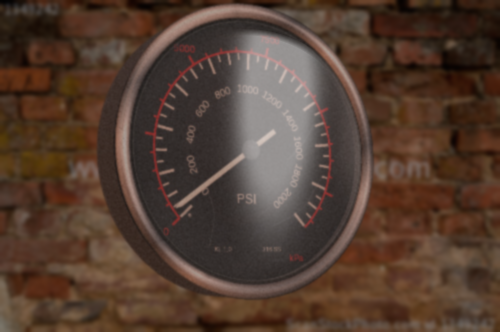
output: 50 (psi)
